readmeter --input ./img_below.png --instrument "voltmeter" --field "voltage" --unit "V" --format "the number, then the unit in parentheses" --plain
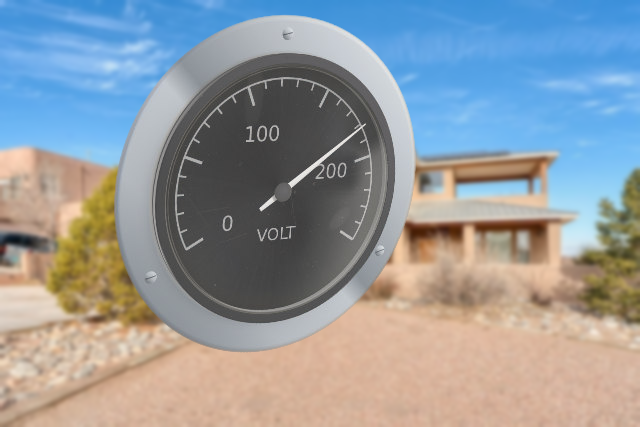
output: 180 (V)
